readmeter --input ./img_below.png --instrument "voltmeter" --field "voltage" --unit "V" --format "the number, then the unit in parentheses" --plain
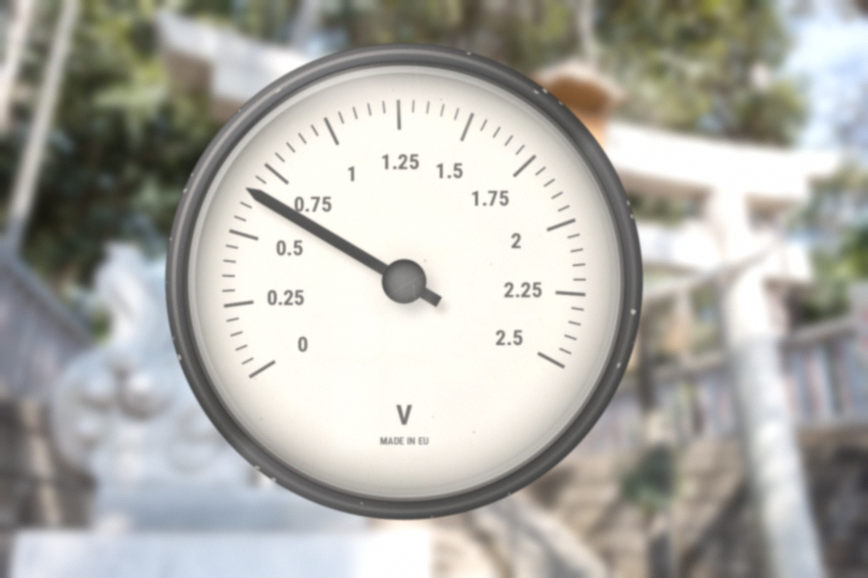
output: 0.65 (V)
